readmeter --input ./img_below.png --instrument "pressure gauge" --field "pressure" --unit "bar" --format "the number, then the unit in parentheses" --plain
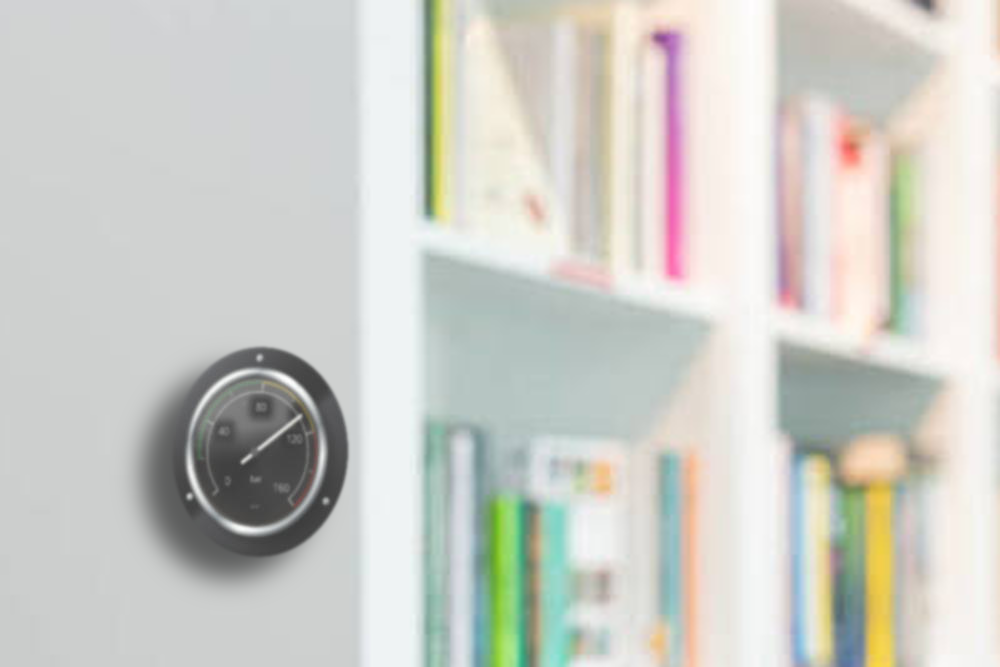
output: 110 (bar)
